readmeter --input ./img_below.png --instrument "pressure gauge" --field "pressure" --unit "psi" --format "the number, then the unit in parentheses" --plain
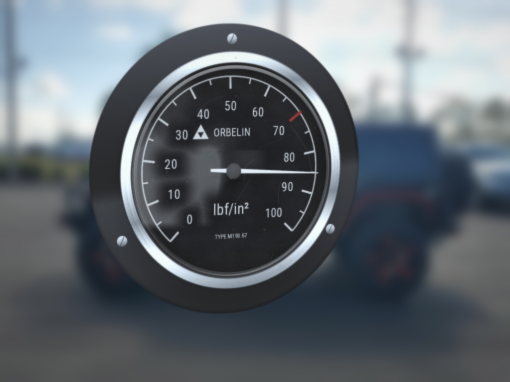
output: 85 (psi)
